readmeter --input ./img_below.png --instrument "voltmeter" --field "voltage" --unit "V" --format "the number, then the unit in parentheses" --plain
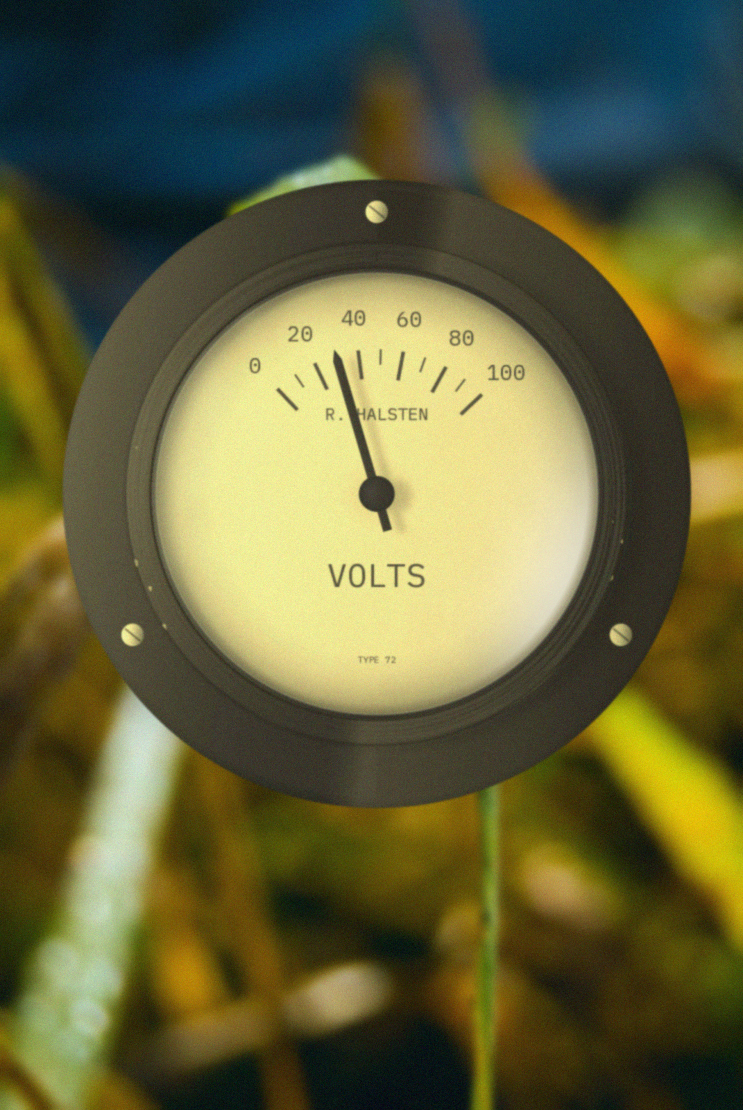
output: 30 (V)
